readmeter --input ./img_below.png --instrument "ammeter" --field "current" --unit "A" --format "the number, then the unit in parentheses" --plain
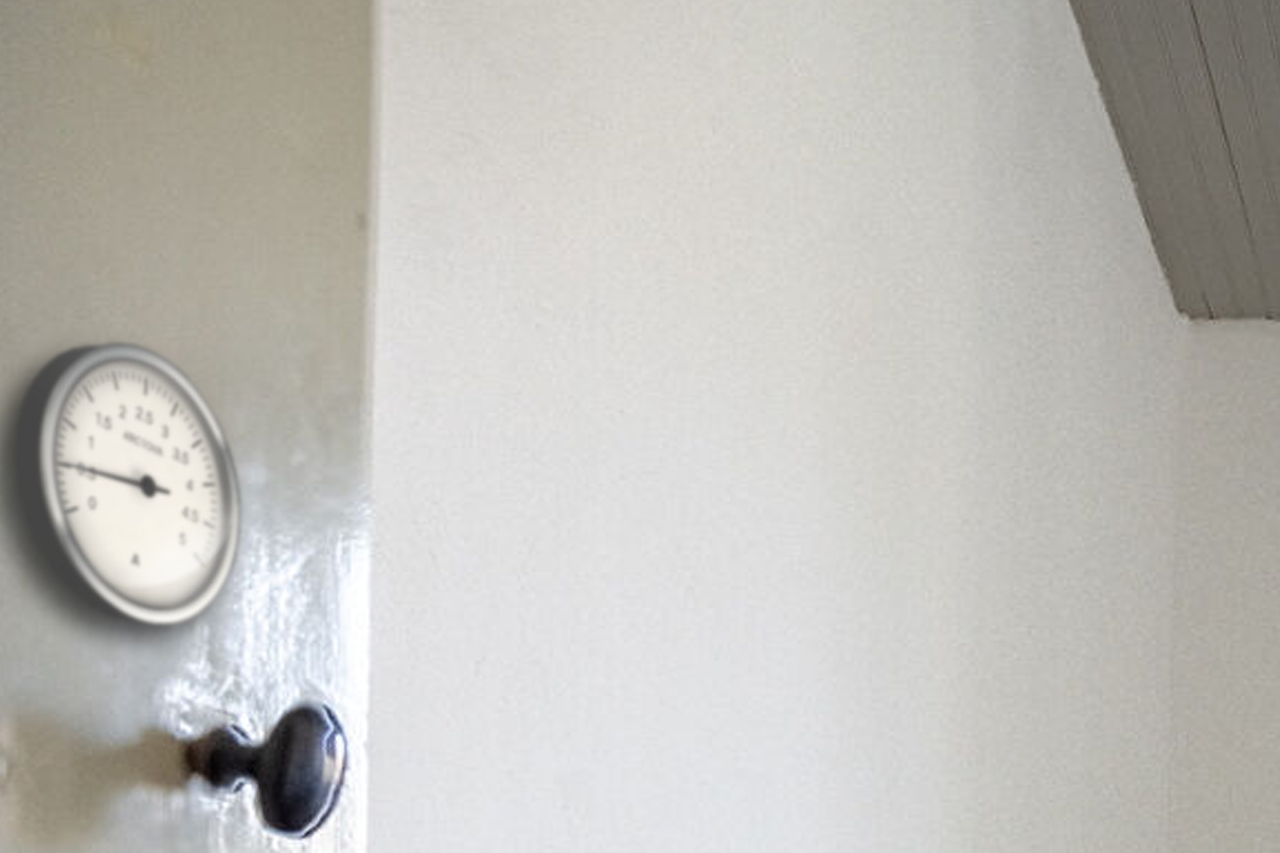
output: 0.5 (A)
